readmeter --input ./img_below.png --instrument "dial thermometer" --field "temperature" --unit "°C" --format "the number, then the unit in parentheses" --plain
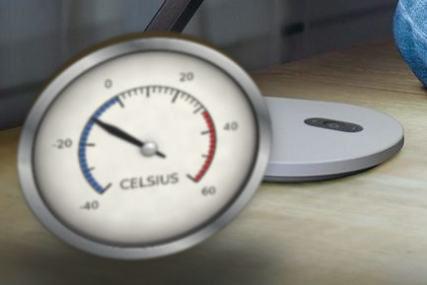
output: -10 (°C)
